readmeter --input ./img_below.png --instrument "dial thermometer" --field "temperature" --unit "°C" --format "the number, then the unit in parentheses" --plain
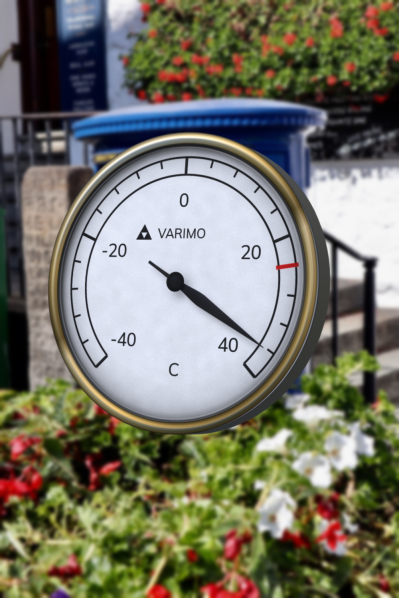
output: 36 (°C)
